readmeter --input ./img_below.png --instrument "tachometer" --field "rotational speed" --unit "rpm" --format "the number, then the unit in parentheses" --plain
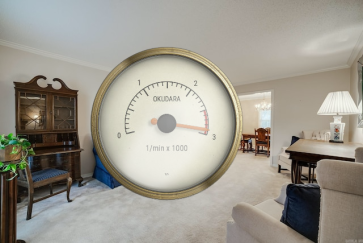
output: 2900 (rpm)
